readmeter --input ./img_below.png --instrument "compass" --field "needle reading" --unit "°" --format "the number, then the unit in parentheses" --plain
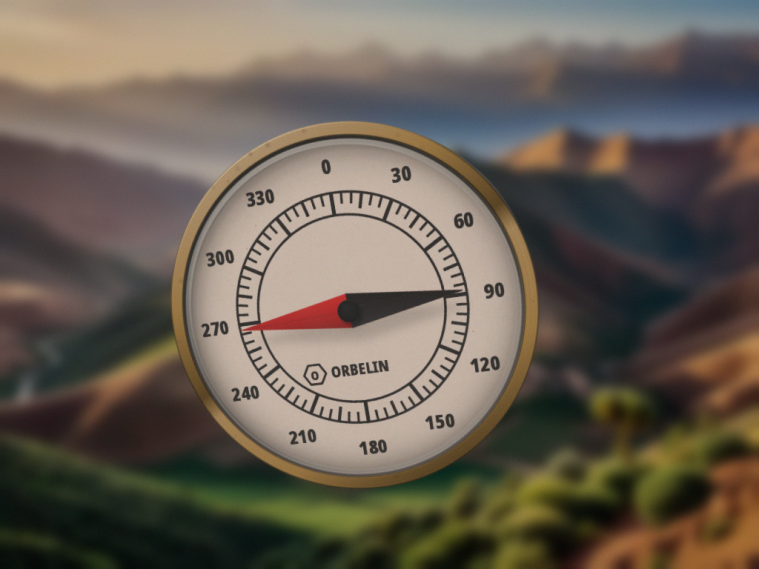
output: 267.5 (°)
